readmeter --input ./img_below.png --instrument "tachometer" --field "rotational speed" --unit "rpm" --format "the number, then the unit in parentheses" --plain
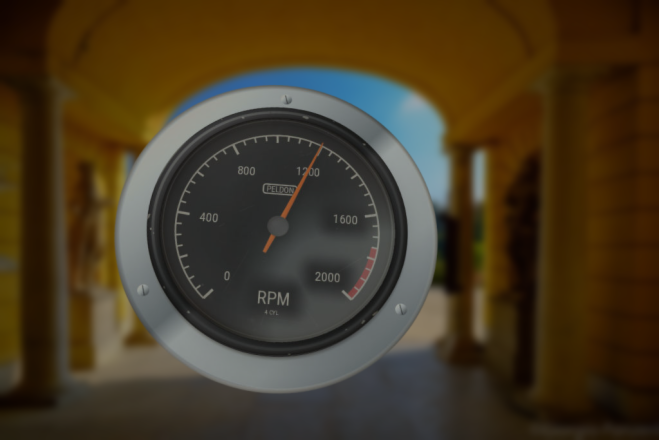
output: 1200 (rpm)
